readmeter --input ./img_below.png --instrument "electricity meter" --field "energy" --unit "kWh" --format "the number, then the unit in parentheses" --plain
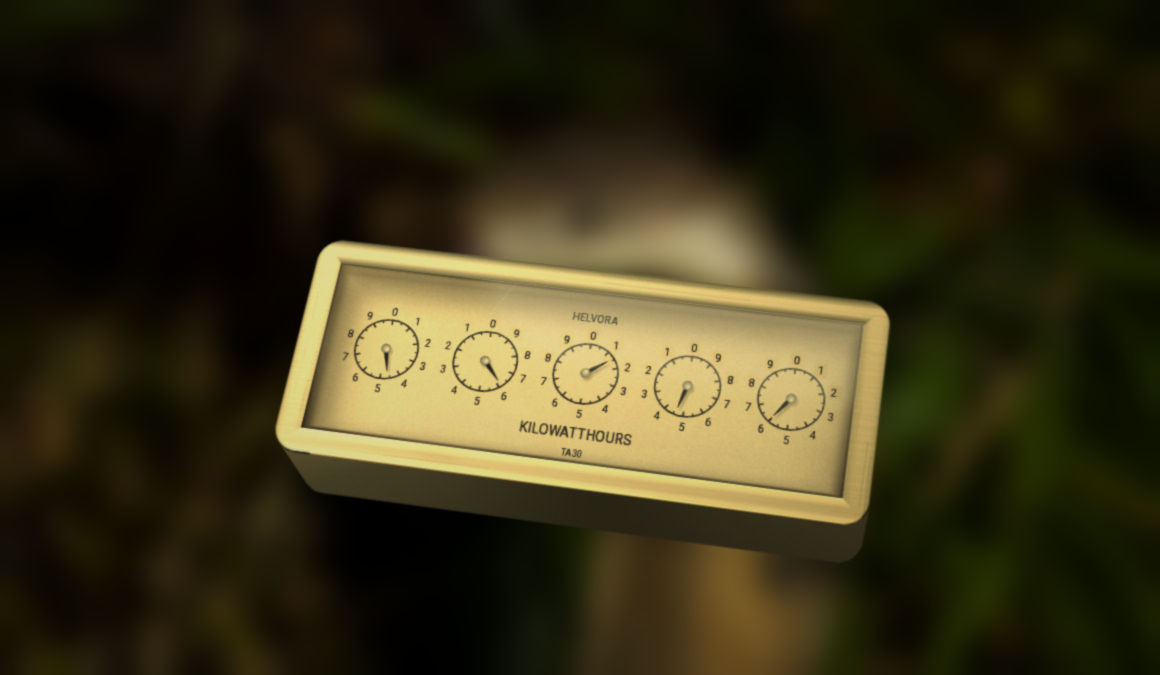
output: 46146 (kWh)
